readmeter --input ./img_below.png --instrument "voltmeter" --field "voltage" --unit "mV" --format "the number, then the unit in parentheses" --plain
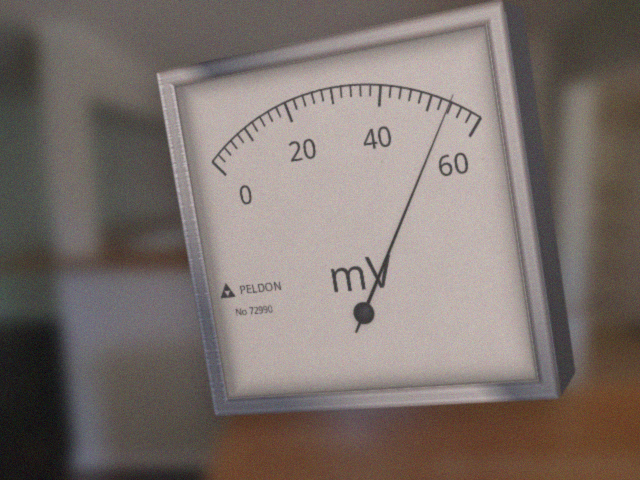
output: 54 (mV)
